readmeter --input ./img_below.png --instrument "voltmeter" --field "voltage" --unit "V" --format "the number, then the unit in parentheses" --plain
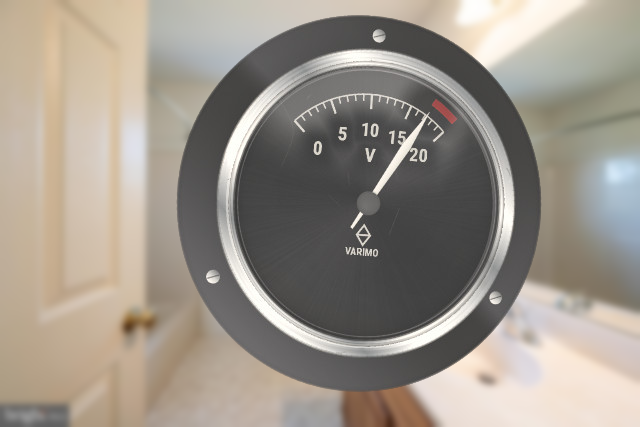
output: 17 (V)
